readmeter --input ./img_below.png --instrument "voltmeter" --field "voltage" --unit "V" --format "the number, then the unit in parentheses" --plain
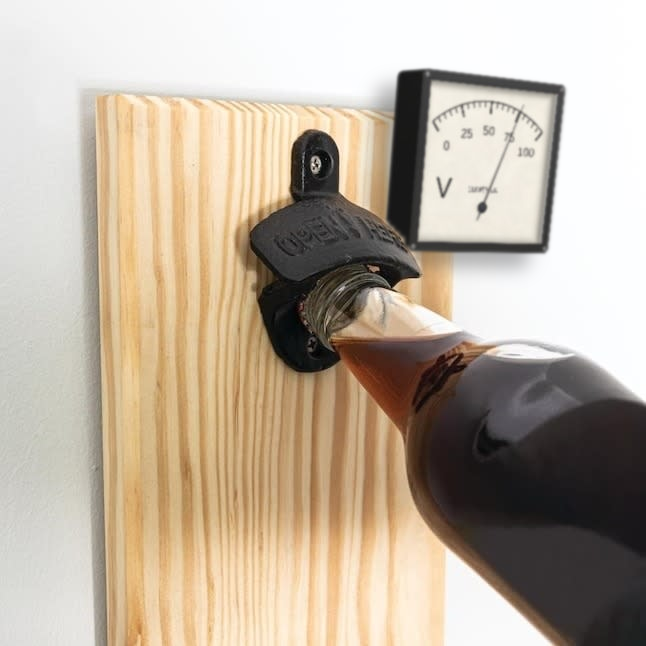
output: 75 (V)
